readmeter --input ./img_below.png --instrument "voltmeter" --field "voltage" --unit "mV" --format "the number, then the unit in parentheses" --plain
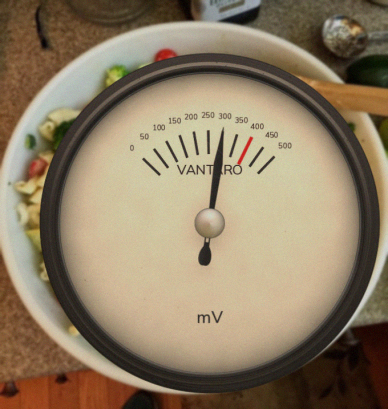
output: 300 (mV)
